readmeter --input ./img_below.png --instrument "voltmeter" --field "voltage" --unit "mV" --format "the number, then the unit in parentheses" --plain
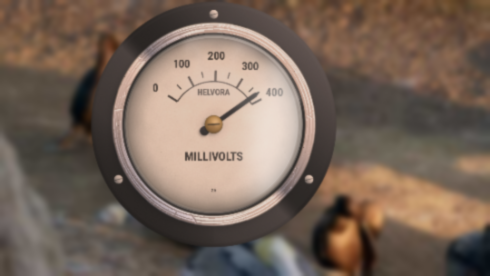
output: 375 (mV)
